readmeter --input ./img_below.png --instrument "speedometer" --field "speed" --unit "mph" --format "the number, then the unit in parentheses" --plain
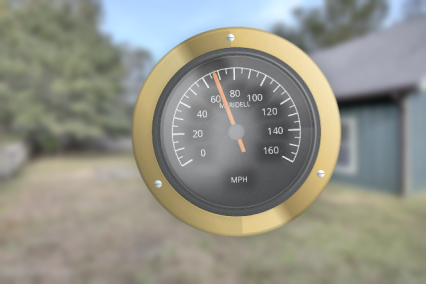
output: 67.5 (mph)
